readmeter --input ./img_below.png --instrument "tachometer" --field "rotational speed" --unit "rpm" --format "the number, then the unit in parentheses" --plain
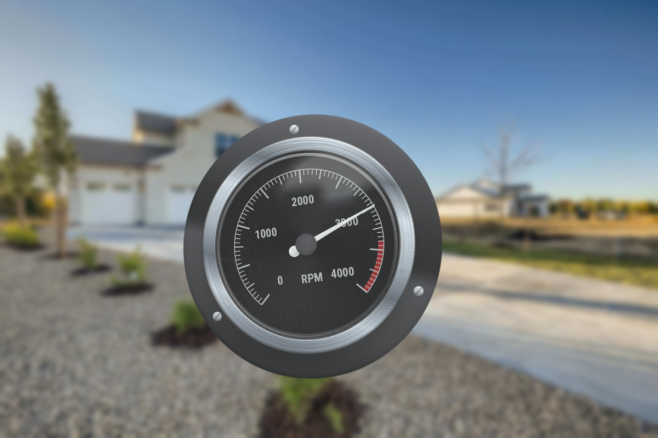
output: 3000 (rpm)
